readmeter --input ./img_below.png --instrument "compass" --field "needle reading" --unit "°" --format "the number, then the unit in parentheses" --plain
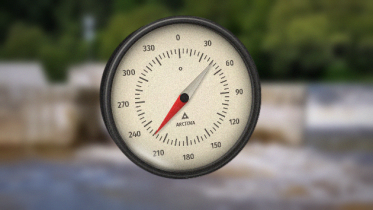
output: 225 (°)
